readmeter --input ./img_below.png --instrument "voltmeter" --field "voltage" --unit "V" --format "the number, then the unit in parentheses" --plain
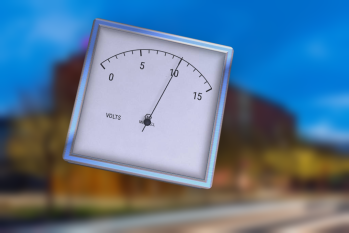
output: 10 (V)
